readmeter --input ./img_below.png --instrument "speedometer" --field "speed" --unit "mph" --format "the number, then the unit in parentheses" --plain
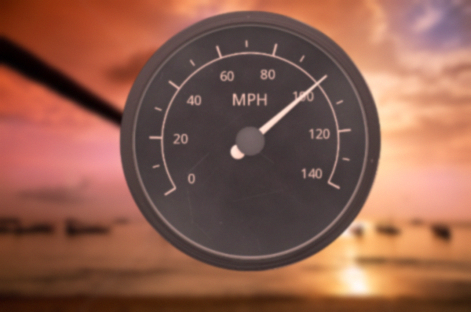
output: 100 (mph)
